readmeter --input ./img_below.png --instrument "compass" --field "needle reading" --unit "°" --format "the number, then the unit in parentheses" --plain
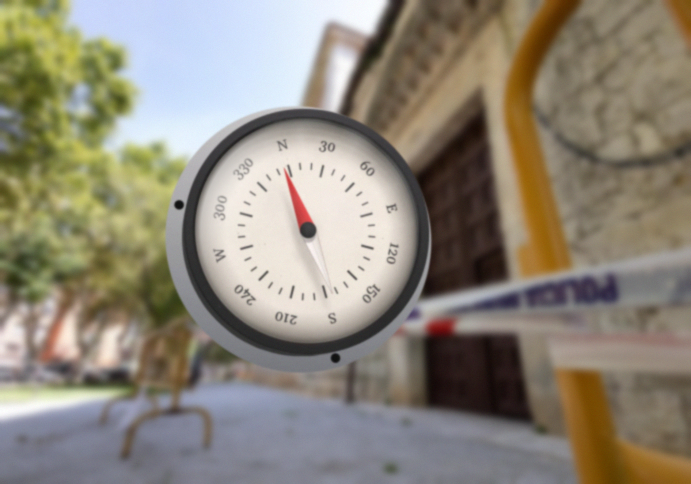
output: 355 (°)
